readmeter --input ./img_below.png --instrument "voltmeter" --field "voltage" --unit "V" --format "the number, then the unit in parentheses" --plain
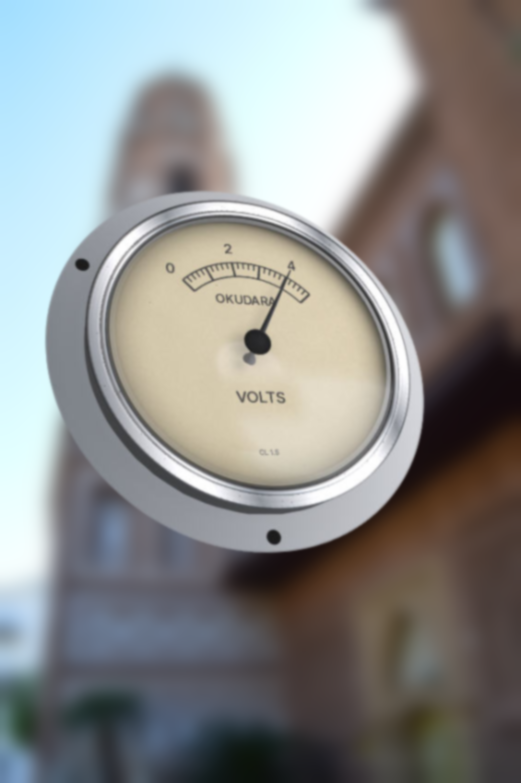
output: 4 (V)
